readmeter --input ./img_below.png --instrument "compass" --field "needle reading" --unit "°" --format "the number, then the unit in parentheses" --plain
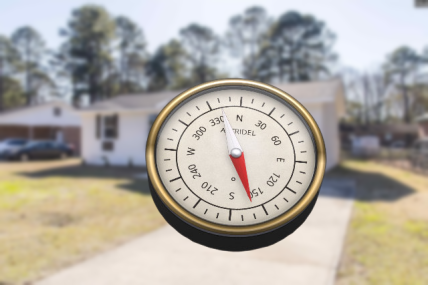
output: 160 (°)
